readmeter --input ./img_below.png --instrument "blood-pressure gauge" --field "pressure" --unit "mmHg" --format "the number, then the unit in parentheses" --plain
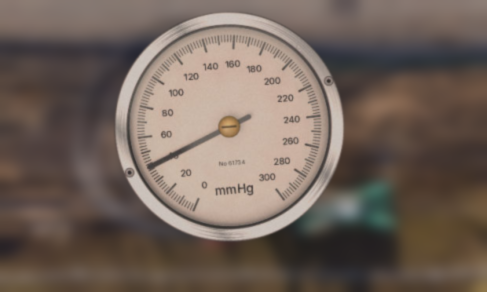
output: 40 (mmHg)
